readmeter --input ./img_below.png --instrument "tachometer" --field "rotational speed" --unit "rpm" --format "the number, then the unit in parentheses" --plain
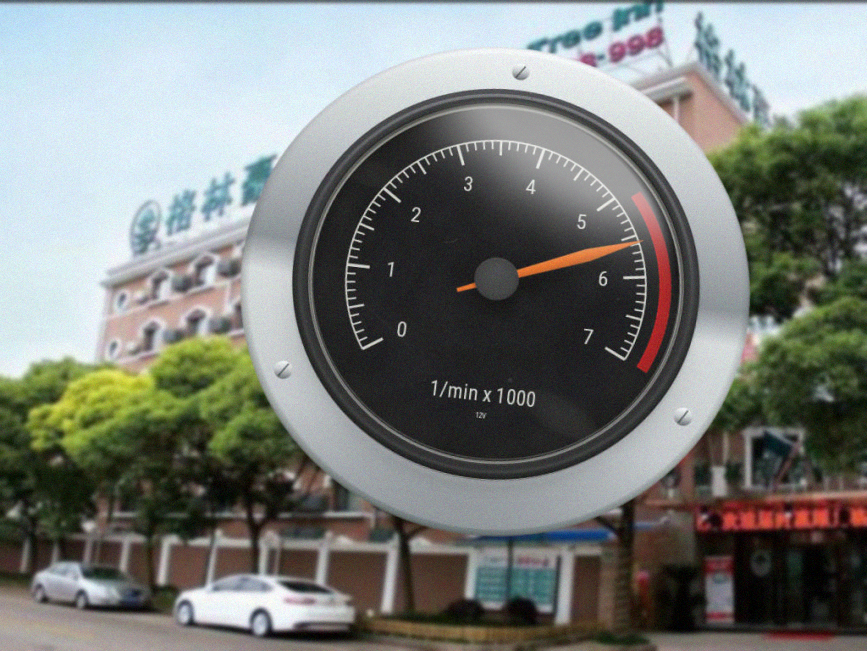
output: 5600 (rpm)
